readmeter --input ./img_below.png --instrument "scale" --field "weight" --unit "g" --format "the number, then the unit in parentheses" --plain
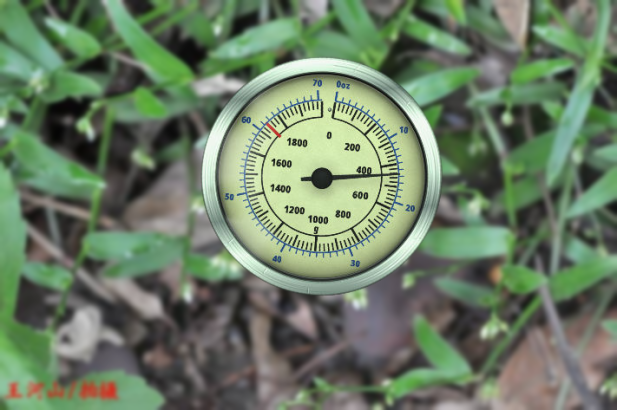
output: 440 (g)
